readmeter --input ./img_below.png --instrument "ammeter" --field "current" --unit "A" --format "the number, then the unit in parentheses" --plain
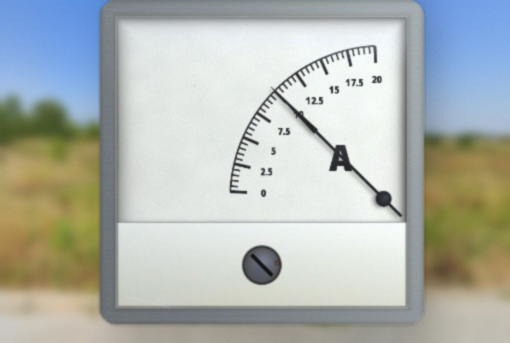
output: 10 (A)
